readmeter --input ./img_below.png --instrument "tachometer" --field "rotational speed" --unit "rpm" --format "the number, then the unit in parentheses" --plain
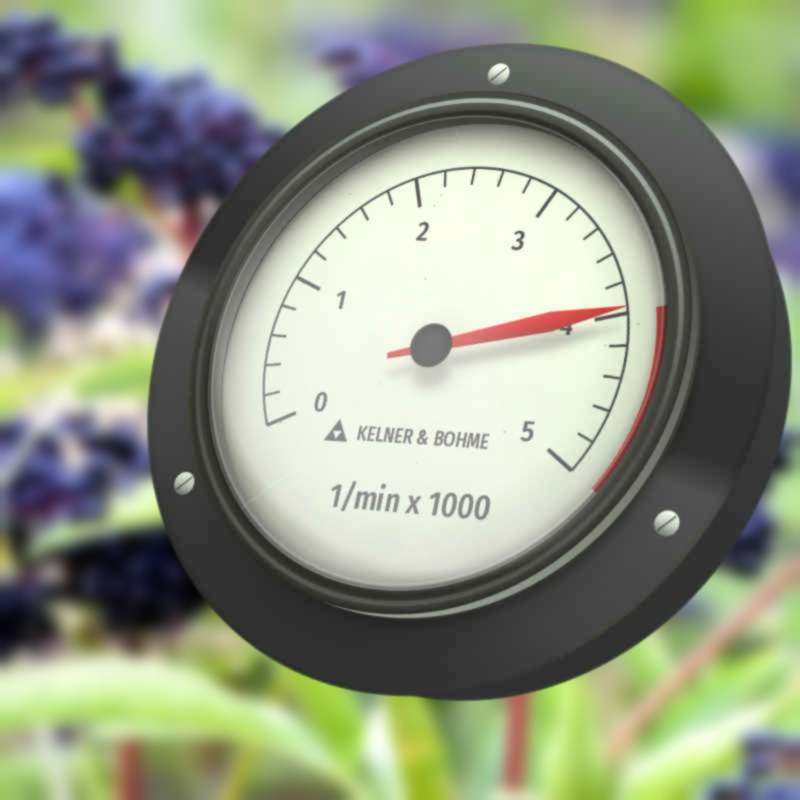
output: 4000 (rpm)
